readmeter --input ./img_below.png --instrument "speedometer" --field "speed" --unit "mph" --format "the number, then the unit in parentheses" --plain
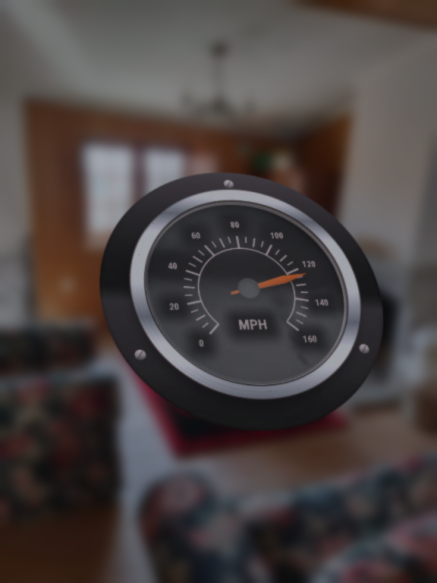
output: 125 (mph)
